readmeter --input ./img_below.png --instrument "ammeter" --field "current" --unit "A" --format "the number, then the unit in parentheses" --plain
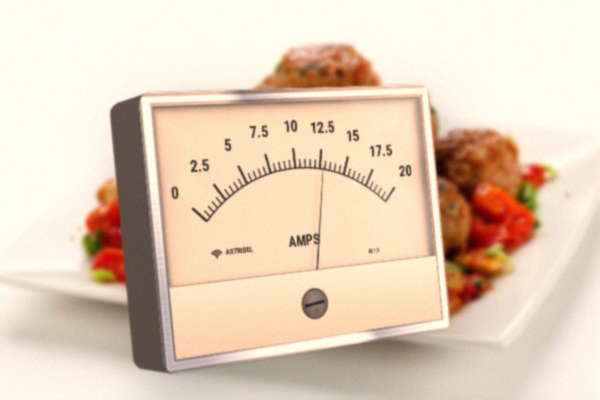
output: 12.5 (A)
